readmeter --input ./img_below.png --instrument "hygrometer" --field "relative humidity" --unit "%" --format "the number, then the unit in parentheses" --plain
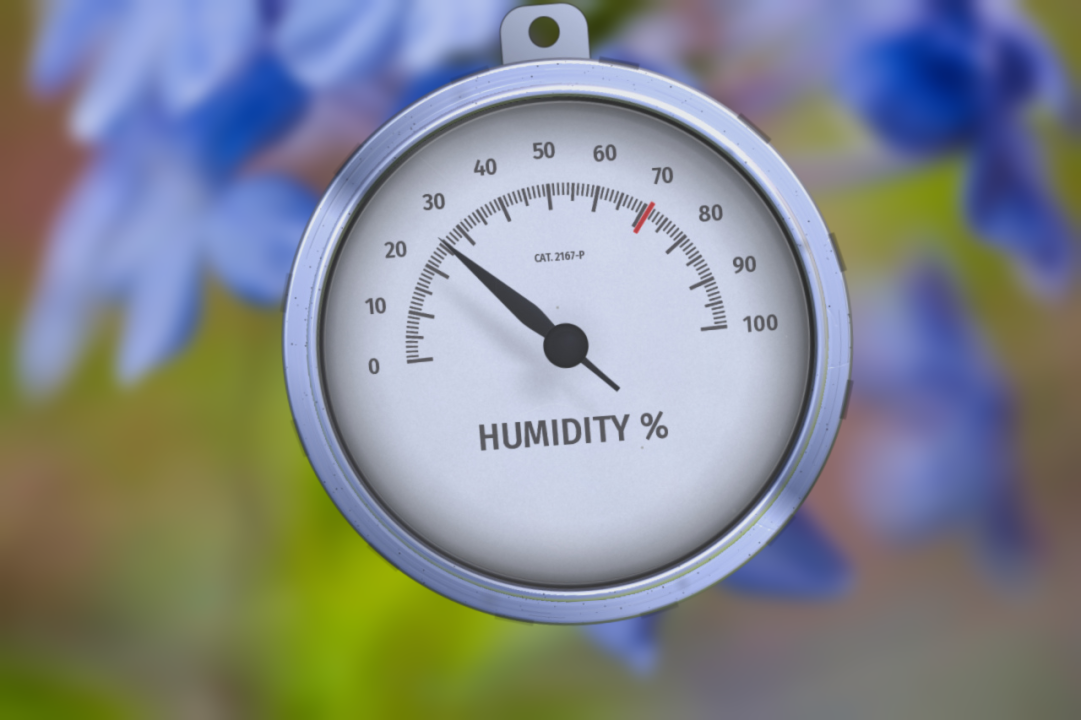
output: 26 (%)
